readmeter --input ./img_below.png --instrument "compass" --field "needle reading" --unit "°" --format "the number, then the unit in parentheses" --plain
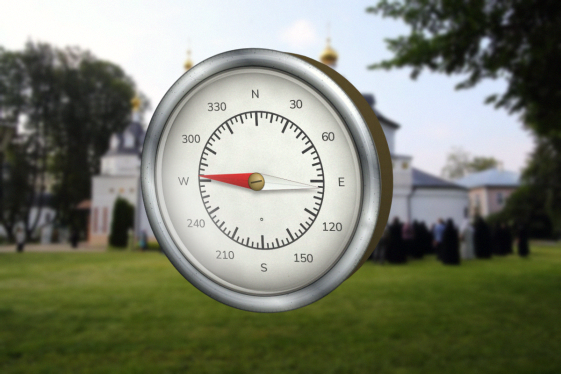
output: 275 (°)
